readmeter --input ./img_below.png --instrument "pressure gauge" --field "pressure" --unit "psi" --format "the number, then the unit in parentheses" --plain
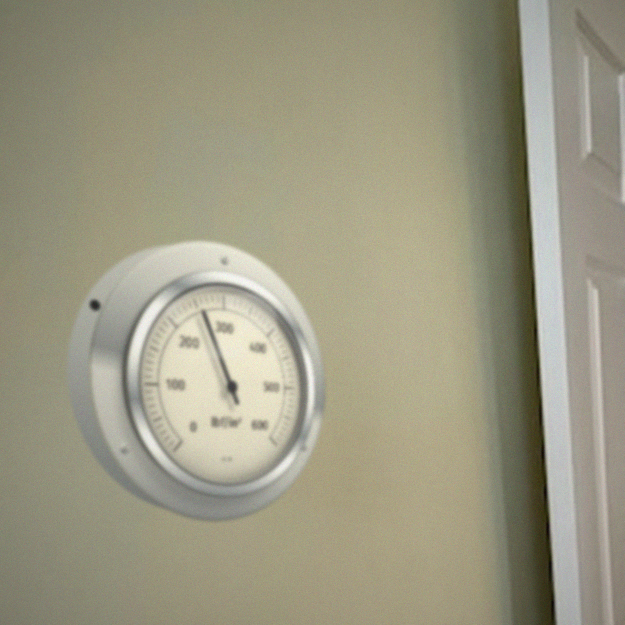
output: 250 (psi)
